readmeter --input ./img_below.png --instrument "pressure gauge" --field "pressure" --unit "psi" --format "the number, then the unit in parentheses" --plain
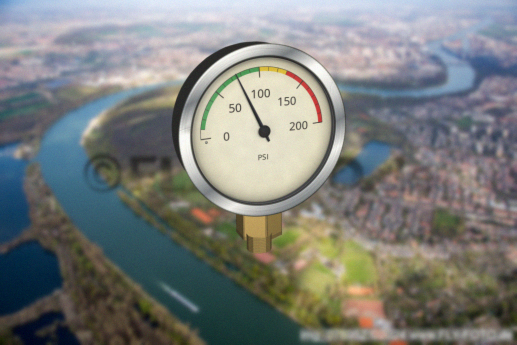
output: 75 (psi)
